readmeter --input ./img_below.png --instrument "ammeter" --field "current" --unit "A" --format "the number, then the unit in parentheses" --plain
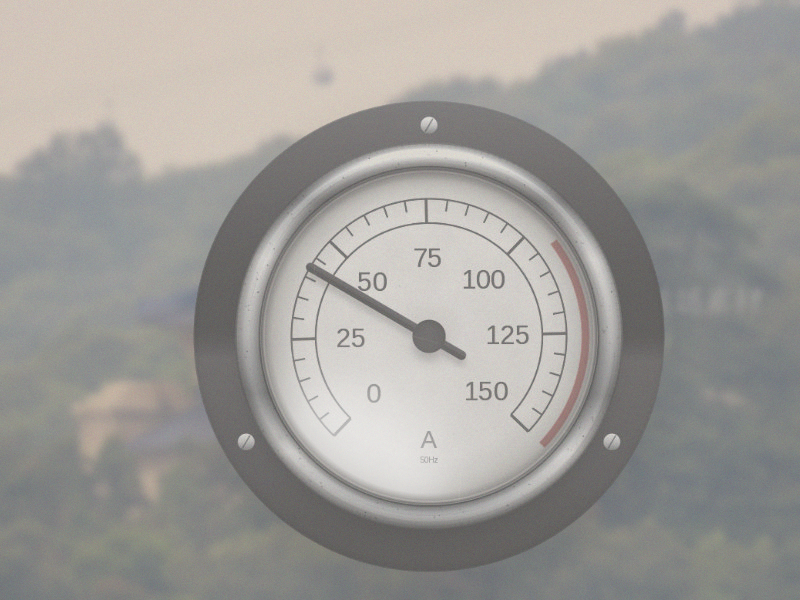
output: 42.5 (A)
